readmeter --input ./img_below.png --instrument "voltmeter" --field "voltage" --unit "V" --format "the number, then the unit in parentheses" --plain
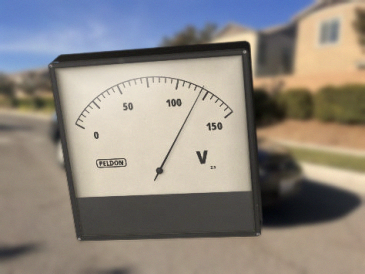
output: 120 (V)
